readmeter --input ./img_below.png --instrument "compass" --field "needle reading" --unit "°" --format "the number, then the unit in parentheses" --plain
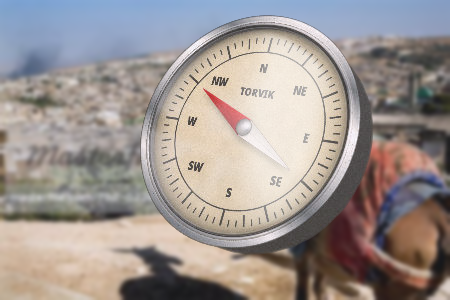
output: 300 (°)
